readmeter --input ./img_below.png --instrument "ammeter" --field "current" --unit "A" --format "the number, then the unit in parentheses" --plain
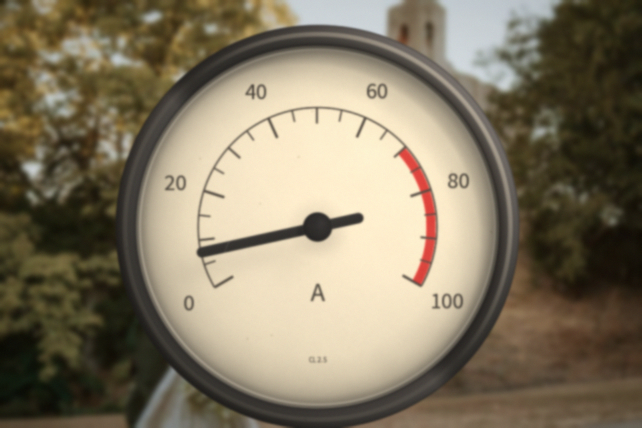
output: 7.5 (A)
